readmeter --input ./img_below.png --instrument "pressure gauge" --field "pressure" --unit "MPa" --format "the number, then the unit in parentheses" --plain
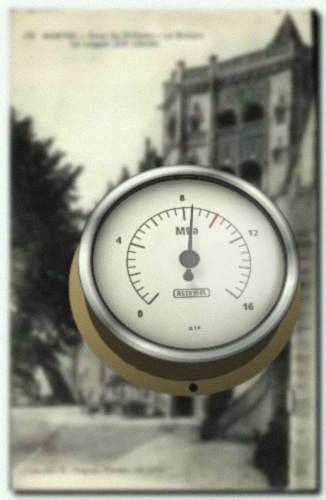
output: 8.5 (MPa)
